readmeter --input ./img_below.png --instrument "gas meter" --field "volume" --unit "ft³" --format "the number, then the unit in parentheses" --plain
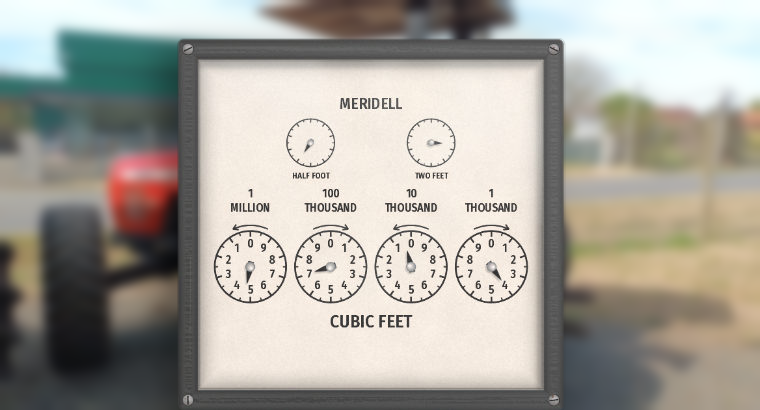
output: 470400 (ft³)
